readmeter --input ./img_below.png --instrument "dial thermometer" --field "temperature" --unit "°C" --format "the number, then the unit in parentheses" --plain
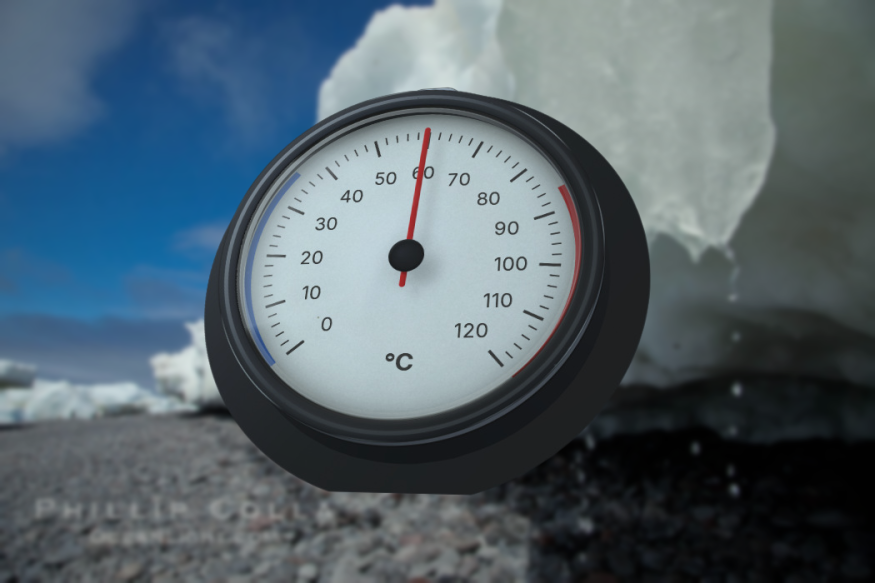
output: 60 (°C)
